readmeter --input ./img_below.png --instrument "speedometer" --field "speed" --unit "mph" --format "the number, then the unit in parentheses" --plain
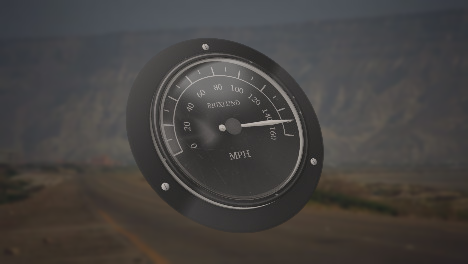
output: 150 (mph)
